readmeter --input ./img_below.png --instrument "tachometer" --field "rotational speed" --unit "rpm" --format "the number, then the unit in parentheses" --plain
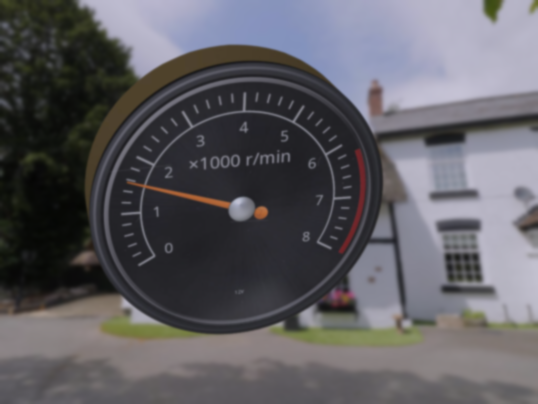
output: 1600 (rpm)
